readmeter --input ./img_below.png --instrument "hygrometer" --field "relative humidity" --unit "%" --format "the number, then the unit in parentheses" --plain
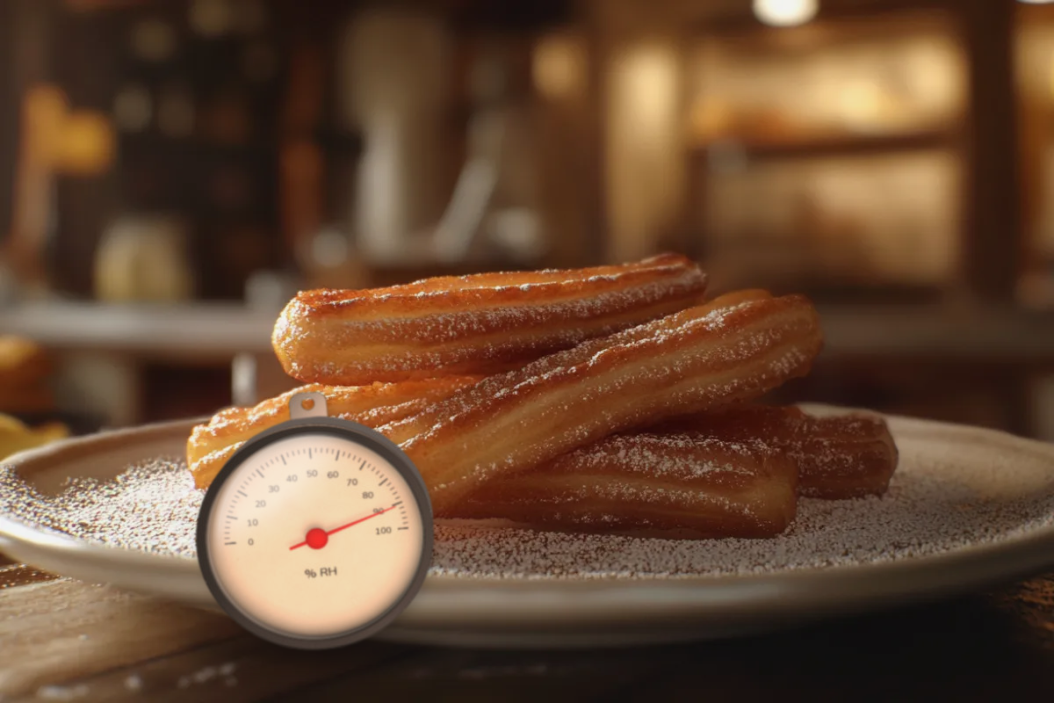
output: 90 (%)
